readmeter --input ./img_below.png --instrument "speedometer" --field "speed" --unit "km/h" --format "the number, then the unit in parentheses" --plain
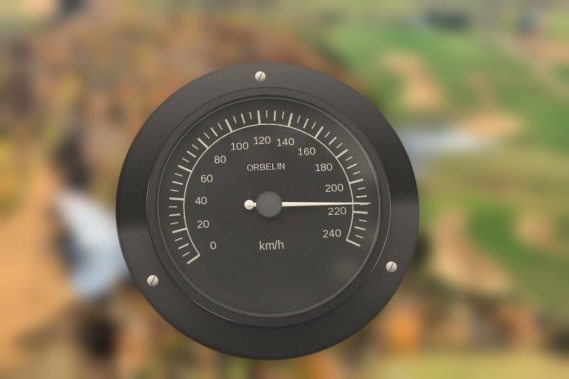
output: 215 (km/h)
